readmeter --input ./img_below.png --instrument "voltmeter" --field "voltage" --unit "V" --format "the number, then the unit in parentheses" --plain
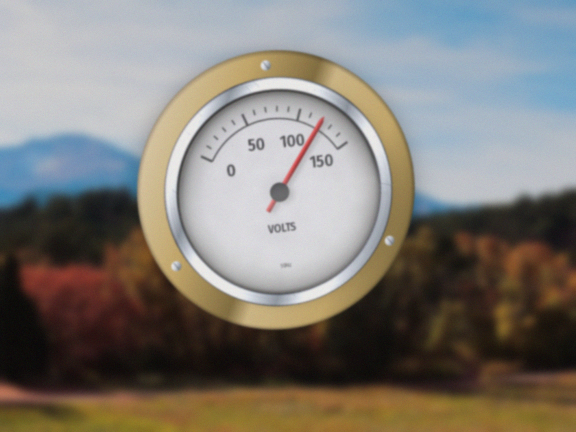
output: 120 (V)
